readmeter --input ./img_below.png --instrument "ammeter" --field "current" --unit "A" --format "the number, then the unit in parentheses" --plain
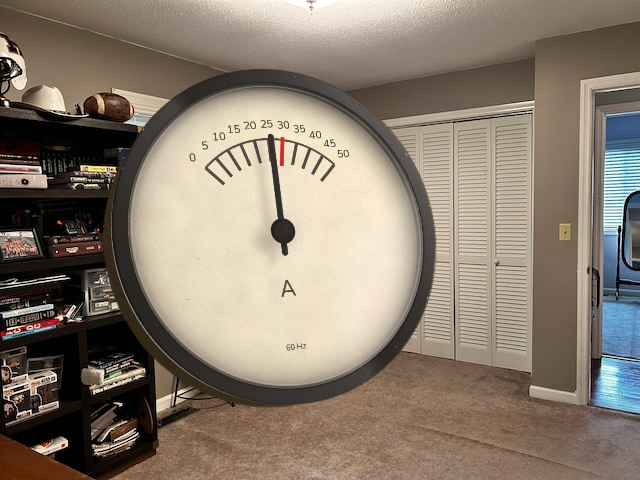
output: 25 (A)
